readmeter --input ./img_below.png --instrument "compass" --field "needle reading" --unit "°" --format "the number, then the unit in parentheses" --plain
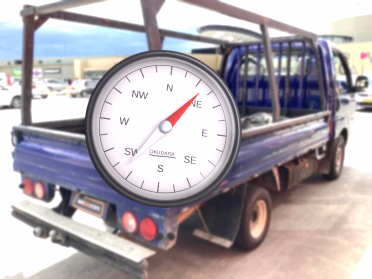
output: 37.5 (°)
